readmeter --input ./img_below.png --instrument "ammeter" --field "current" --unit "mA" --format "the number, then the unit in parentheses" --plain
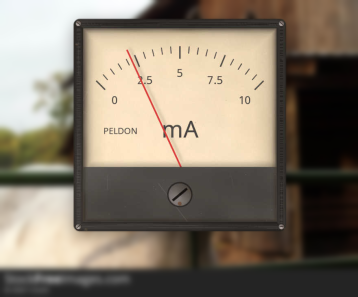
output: 2.25 (mA)
